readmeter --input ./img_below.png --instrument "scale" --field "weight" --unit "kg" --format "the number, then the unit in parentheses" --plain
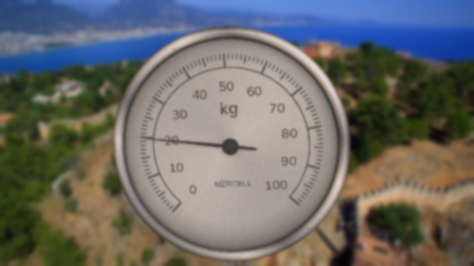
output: 20 (kg)
